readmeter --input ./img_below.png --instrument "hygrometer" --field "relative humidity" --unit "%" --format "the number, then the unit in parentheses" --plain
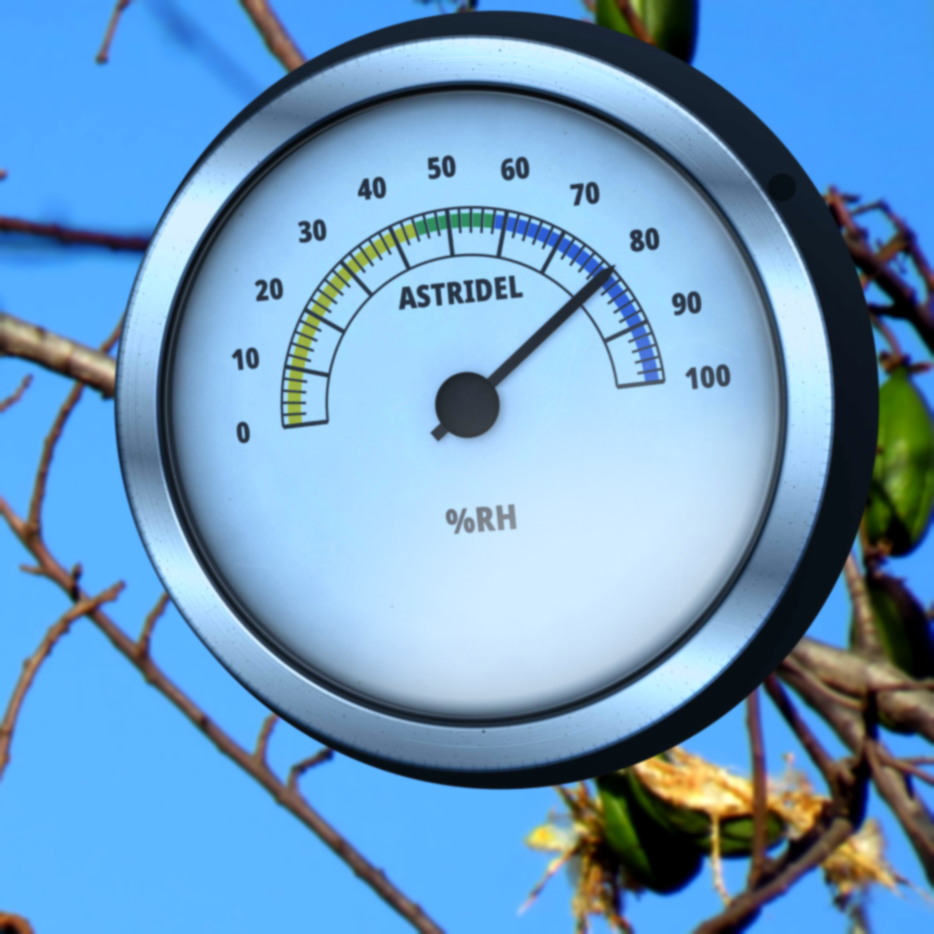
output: 80 (%)
